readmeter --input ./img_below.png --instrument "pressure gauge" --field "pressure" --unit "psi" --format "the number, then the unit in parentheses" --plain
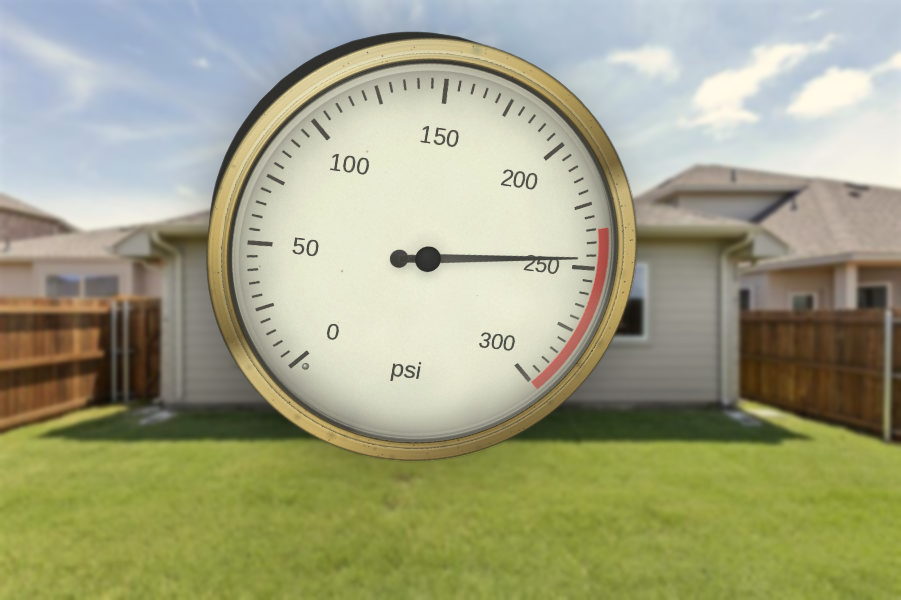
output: 245 (psi)
